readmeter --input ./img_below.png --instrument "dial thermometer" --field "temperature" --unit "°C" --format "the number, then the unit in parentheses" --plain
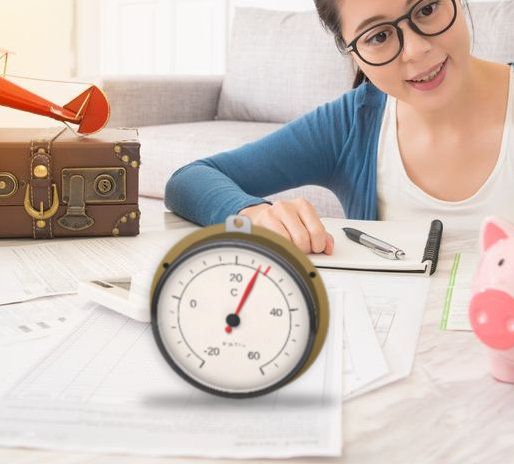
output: 26 (°C)
